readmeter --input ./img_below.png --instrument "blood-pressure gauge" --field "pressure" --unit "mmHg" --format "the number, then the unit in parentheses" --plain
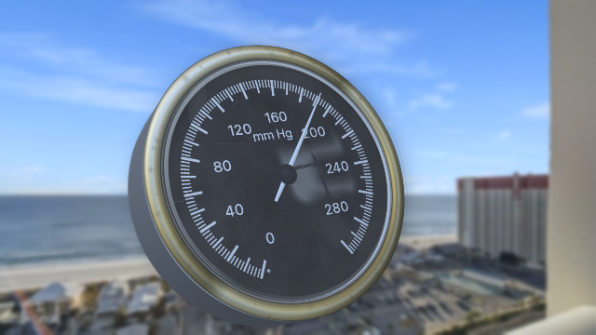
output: 190 (mmHg)
